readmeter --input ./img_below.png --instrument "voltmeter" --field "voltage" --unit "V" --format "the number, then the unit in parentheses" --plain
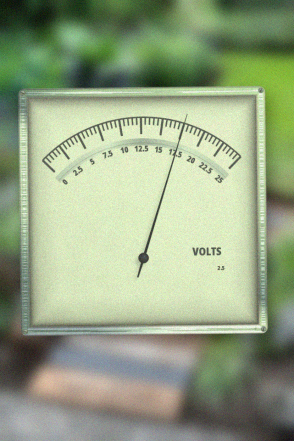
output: 17.5 (V)
